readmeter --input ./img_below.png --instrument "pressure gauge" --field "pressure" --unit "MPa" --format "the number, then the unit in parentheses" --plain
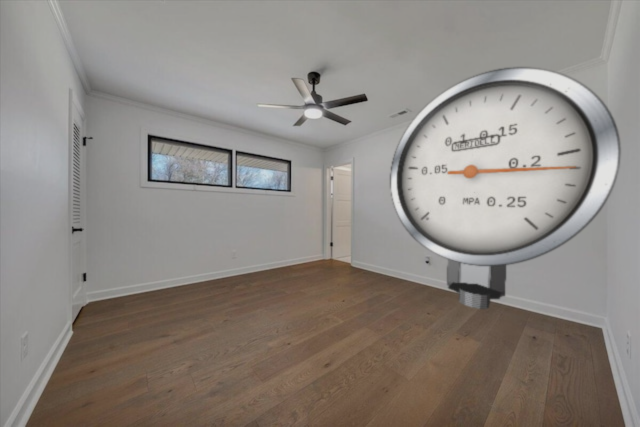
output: 0.21 (MPa)
